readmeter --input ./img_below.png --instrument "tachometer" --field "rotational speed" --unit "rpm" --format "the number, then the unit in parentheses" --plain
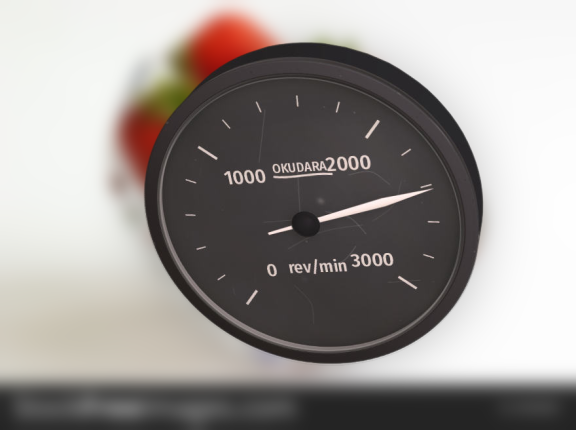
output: 2400 (rpm)
